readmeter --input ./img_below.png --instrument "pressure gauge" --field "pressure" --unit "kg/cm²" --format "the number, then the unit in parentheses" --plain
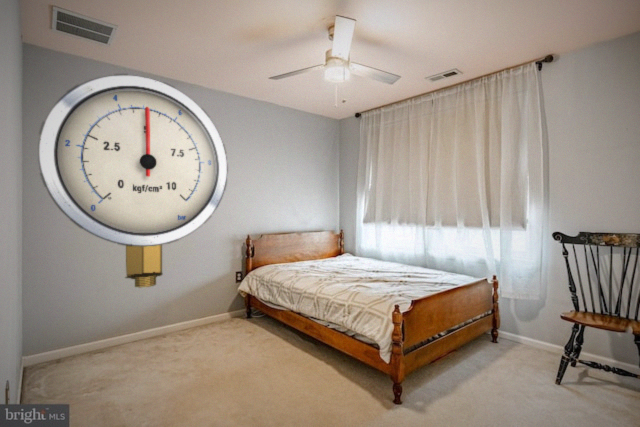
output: 5 (kg/cm²)
